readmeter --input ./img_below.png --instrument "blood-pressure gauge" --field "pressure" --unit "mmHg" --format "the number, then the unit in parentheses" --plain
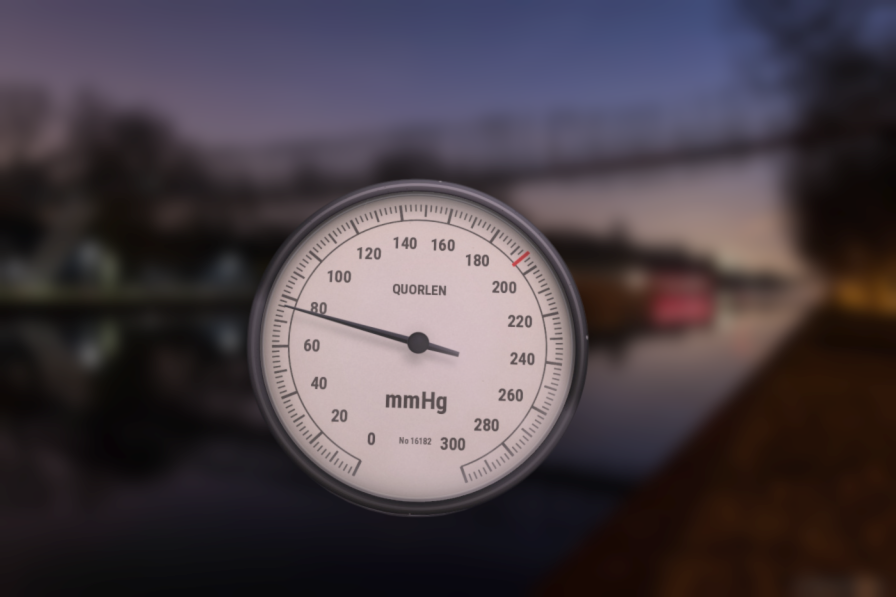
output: 76 (mmHg)
